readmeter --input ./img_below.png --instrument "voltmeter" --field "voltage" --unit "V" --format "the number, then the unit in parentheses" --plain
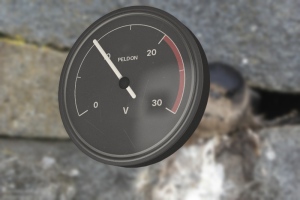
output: 10 (V)
